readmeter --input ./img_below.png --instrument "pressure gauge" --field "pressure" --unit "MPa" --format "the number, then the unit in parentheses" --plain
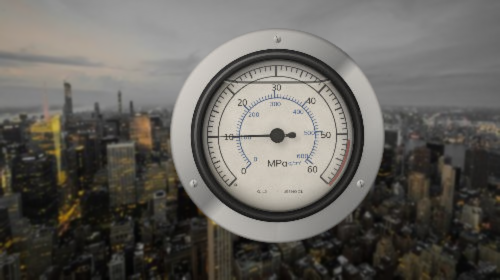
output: 10 (MPa)
